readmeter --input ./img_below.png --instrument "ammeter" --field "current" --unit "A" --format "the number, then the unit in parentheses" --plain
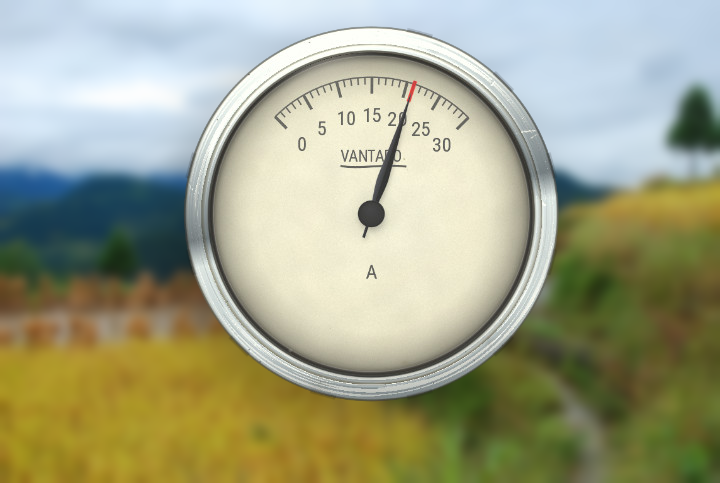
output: 21 (A)
